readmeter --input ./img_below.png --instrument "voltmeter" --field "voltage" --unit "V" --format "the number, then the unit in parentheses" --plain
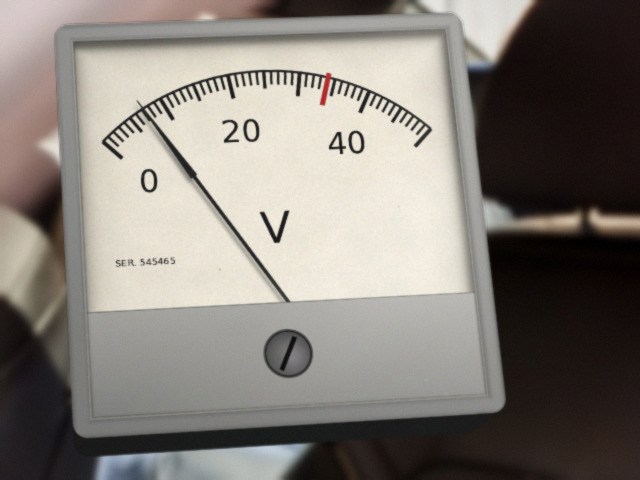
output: 7 (V)
